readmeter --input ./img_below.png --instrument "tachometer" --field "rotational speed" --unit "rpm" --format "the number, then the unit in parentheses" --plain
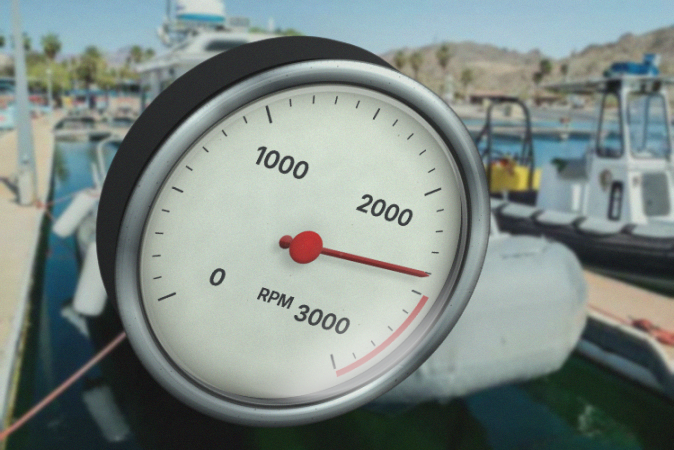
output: 2400 (rpm)
